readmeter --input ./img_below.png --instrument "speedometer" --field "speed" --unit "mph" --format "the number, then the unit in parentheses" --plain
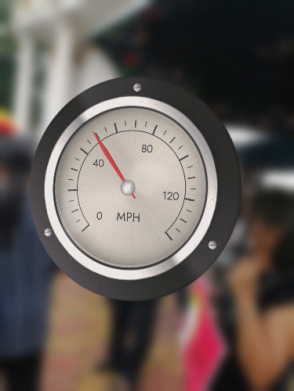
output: 50 (mph)
